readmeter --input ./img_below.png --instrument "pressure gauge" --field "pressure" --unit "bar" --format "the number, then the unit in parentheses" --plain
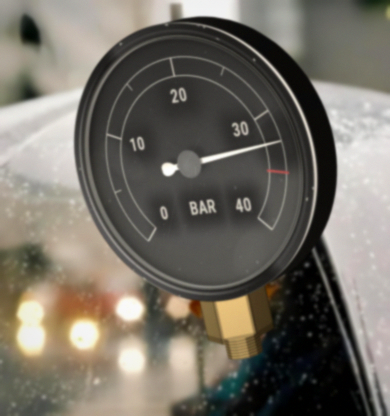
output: 32.5 (bar)
